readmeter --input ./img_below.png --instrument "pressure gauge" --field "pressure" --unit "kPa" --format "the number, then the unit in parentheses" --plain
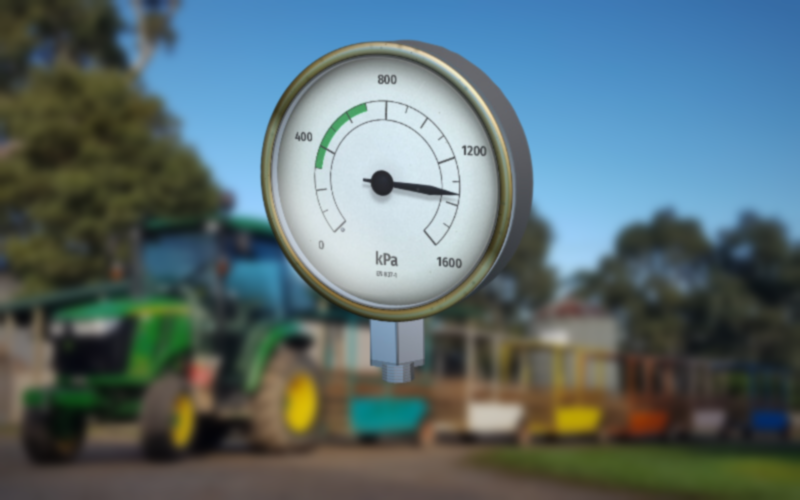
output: 1350 (kPa)
